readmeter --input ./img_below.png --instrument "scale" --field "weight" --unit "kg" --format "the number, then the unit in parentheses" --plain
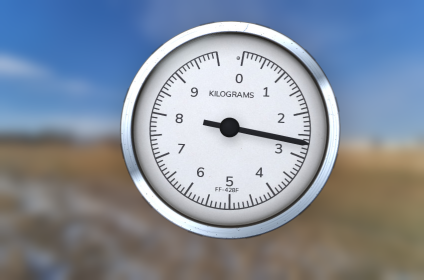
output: 2.7 (kg)
